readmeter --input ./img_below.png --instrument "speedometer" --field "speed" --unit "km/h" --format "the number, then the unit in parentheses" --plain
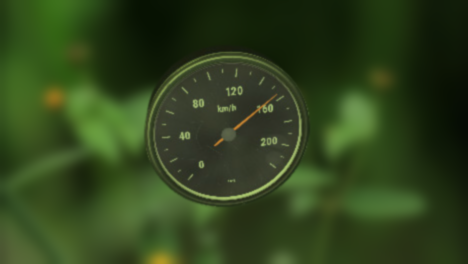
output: 155 (km/h)
